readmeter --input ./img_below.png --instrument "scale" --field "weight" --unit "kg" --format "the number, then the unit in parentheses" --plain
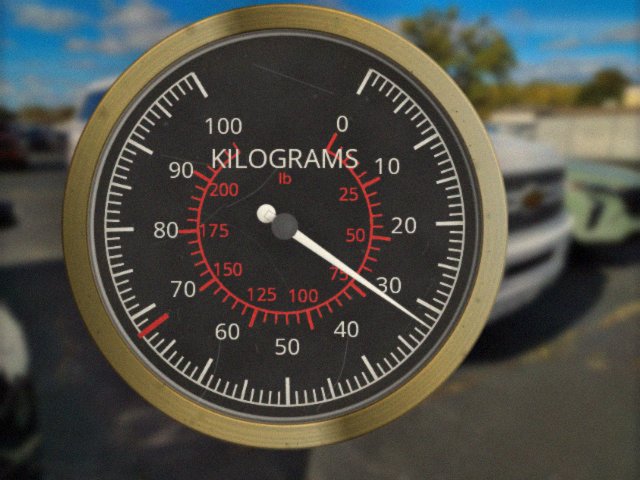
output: 32 (kg)
